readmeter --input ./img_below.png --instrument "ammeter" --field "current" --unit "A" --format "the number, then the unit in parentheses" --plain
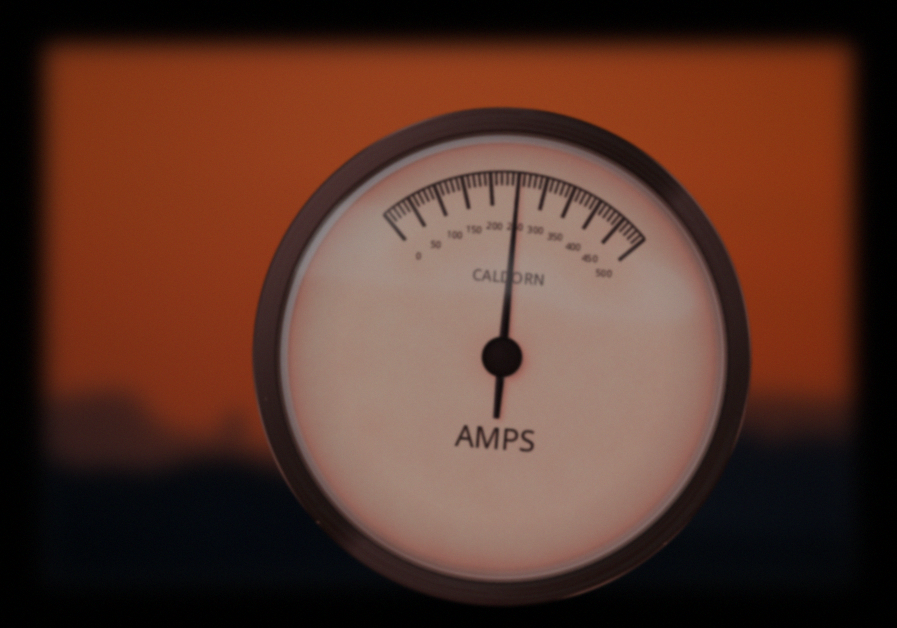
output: 250 (A)
